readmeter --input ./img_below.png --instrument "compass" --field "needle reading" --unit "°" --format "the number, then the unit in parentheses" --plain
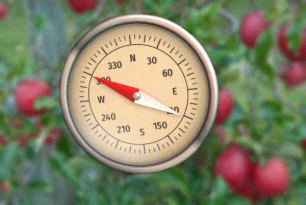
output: 300 (°)
